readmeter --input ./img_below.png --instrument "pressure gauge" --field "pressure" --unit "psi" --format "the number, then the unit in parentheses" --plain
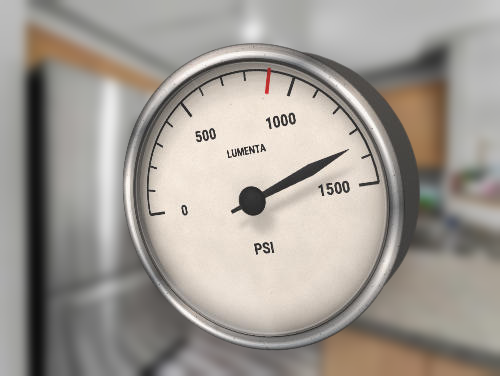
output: 1350 (psi)
